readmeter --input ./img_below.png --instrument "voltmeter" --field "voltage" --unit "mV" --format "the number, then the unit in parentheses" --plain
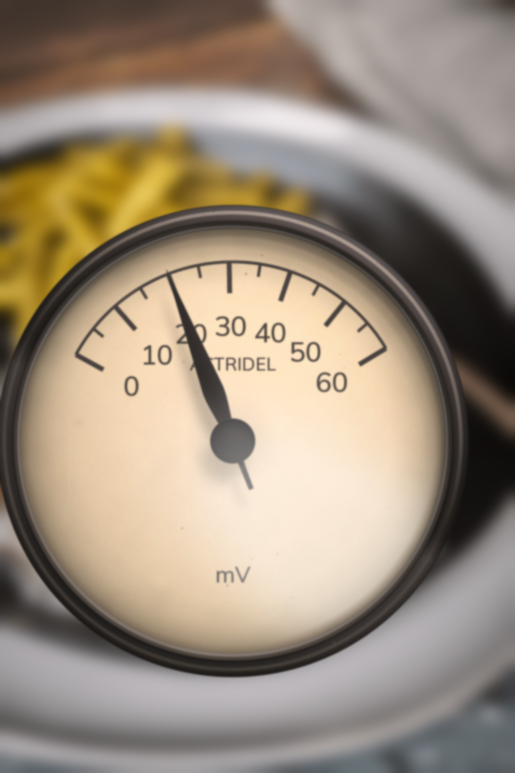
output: 20 (mV)
